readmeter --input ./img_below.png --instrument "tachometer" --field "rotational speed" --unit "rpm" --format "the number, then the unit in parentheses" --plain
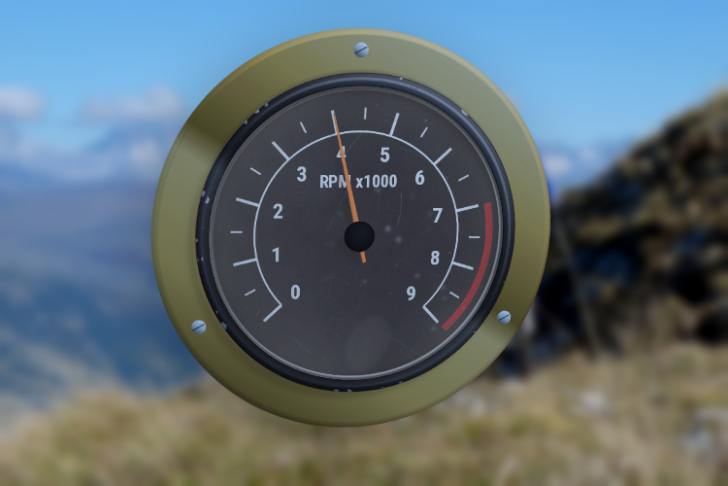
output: 4000 (rpm)
